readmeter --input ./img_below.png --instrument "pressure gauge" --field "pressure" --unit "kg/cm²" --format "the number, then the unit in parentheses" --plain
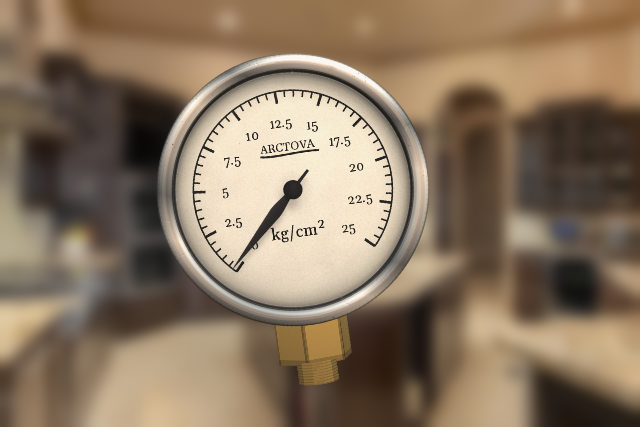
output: 0.25 (kg/cm²)
